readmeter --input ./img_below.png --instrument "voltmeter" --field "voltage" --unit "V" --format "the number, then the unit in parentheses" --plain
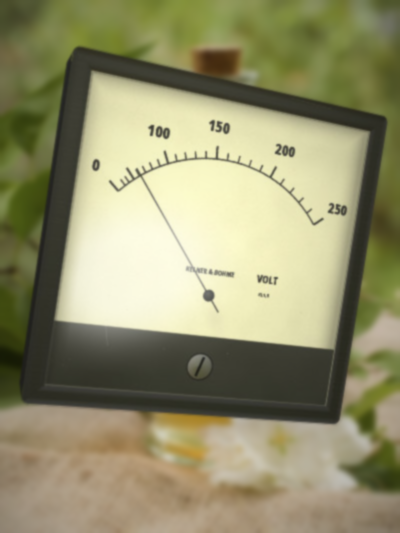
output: 60 (V)
